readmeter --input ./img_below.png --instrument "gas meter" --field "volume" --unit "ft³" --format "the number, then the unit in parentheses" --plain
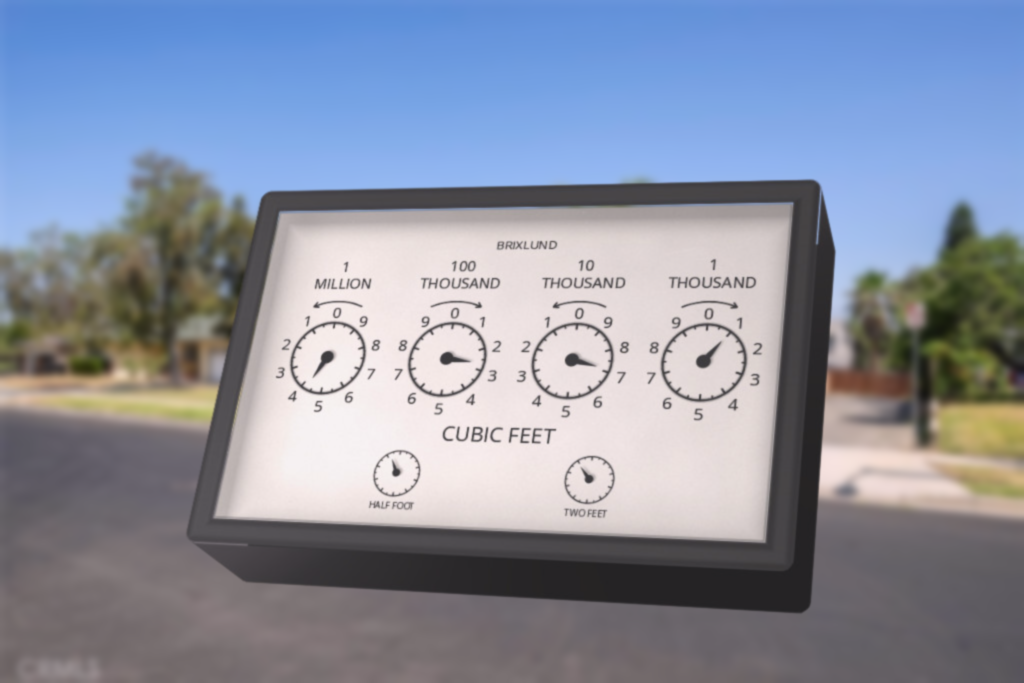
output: 427100 (ft³)
